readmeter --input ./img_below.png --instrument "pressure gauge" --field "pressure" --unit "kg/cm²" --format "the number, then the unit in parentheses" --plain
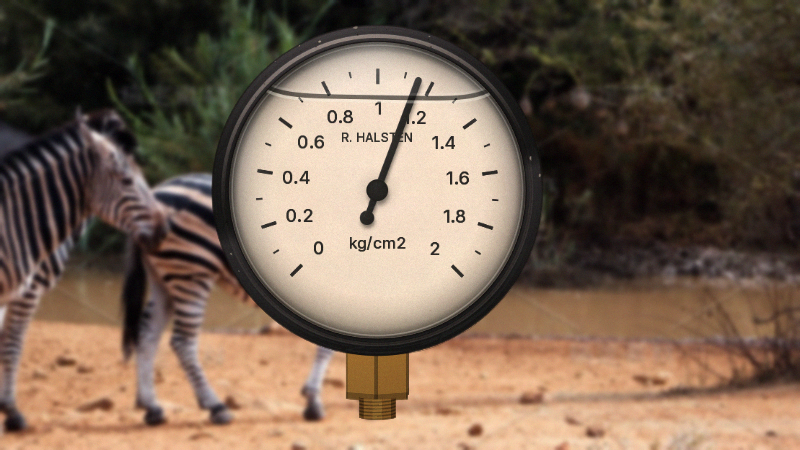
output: 1.15 (kg/cm²)
